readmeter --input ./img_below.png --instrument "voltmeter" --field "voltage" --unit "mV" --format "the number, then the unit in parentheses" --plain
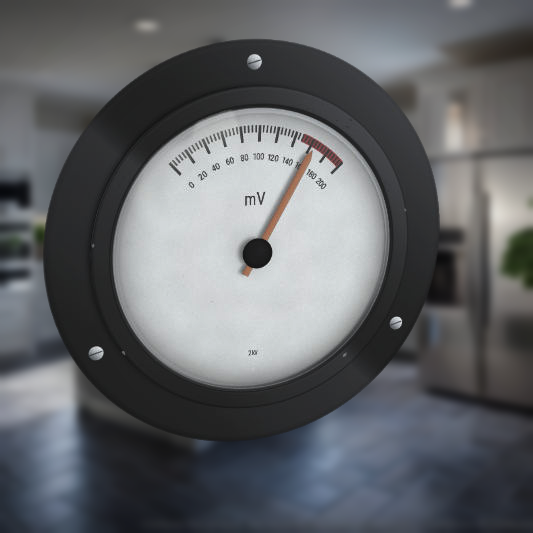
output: 160 (mV)
